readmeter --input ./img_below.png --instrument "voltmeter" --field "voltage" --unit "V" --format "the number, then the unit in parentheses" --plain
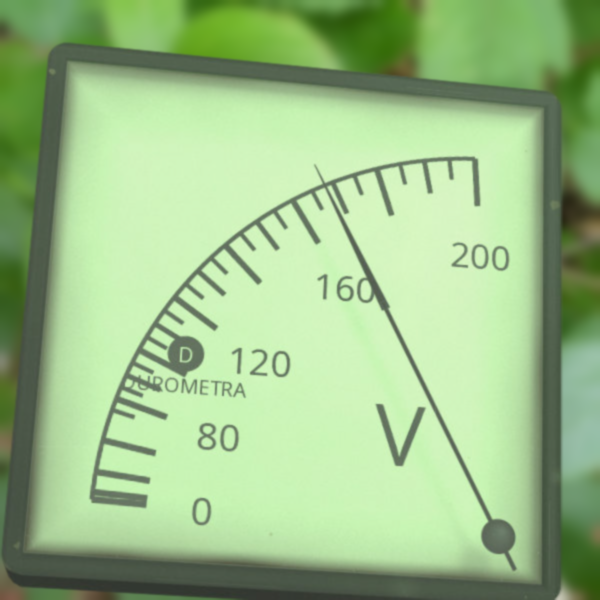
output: 167.5 (V)
